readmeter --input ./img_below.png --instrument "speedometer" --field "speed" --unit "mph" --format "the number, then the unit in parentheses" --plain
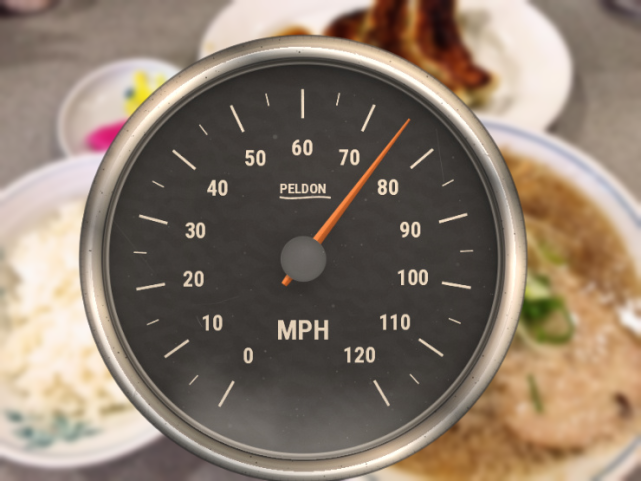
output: 75 (mph)
